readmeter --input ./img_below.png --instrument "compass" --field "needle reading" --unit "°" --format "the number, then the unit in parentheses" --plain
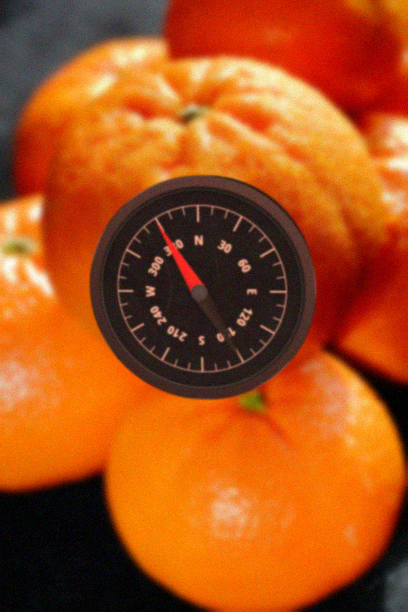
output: 330 (°)
